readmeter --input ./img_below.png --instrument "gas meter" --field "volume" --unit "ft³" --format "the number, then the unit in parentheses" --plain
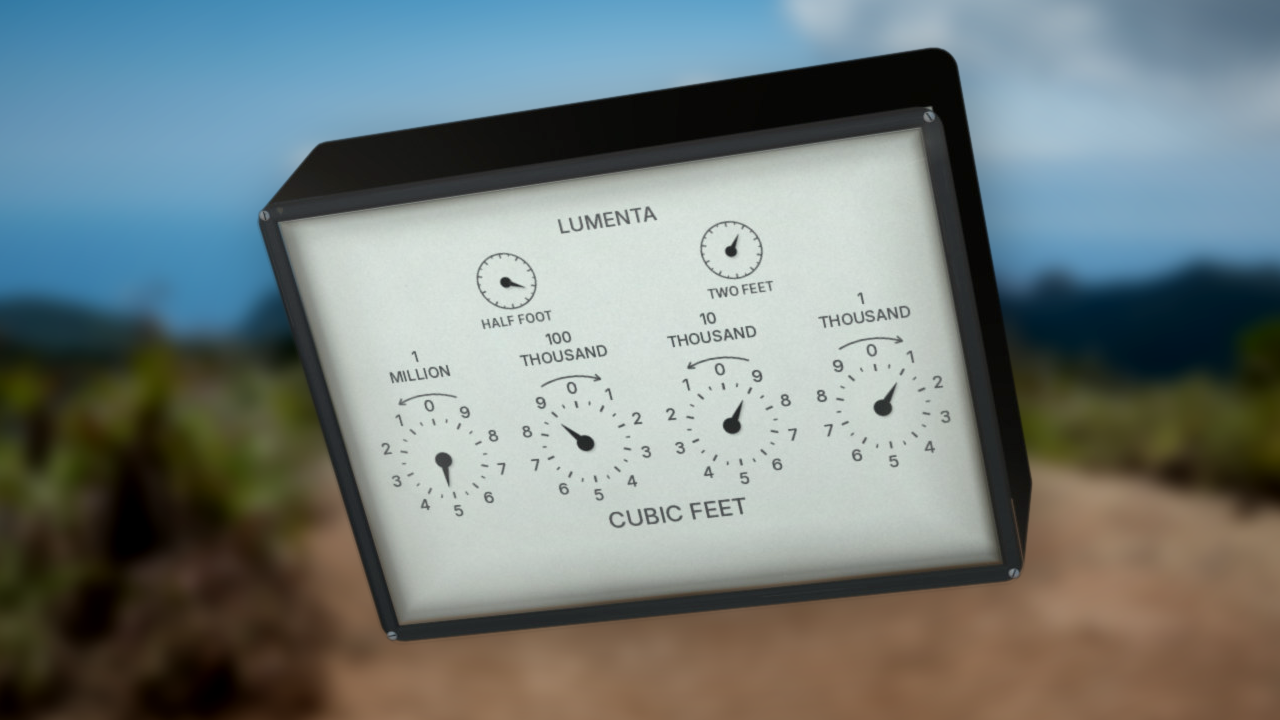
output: 489100 (ft³)
